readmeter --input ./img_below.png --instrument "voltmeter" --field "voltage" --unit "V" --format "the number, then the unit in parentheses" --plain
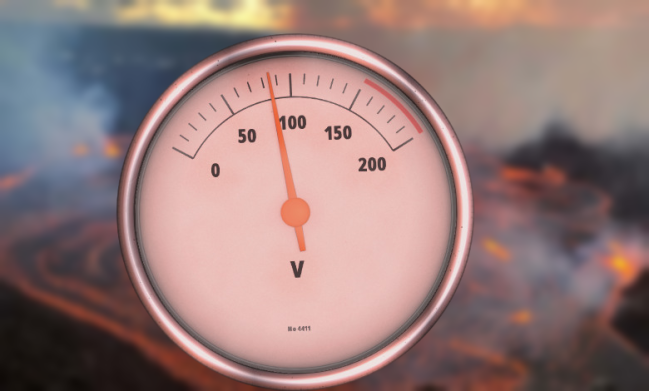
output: 85 (V)
